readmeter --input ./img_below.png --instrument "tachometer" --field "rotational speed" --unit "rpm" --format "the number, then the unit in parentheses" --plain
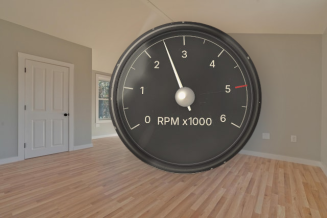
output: 2500 (rpm)
